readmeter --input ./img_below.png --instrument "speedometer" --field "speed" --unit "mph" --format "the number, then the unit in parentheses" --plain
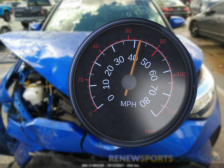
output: 42.5 (mph)
